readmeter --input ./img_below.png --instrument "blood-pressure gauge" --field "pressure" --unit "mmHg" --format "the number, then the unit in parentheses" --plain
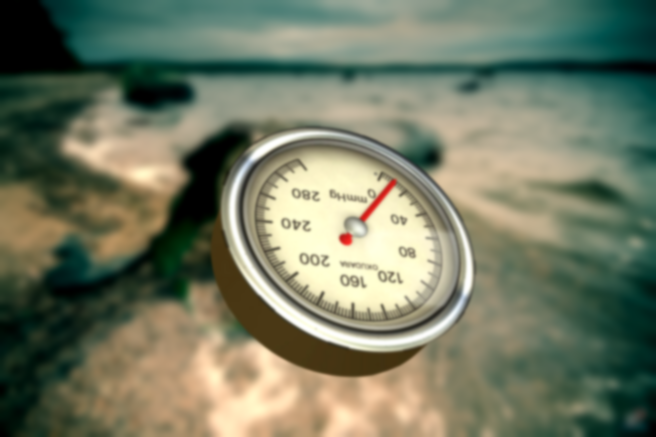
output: 10 (mmHg)
